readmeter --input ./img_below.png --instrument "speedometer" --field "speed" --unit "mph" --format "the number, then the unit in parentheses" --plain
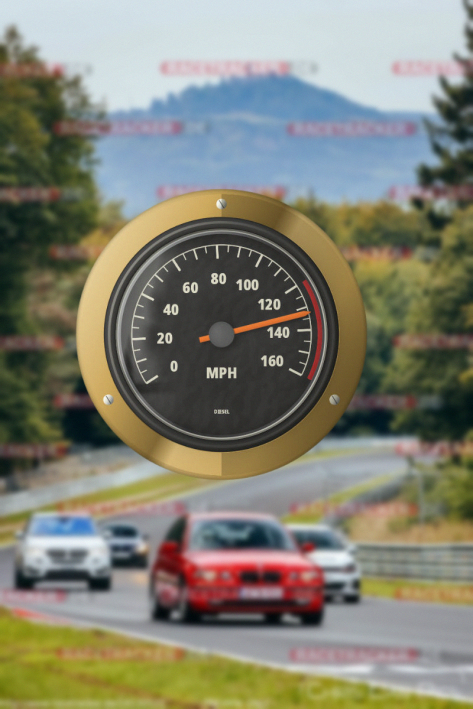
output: 132.5 (mph)
